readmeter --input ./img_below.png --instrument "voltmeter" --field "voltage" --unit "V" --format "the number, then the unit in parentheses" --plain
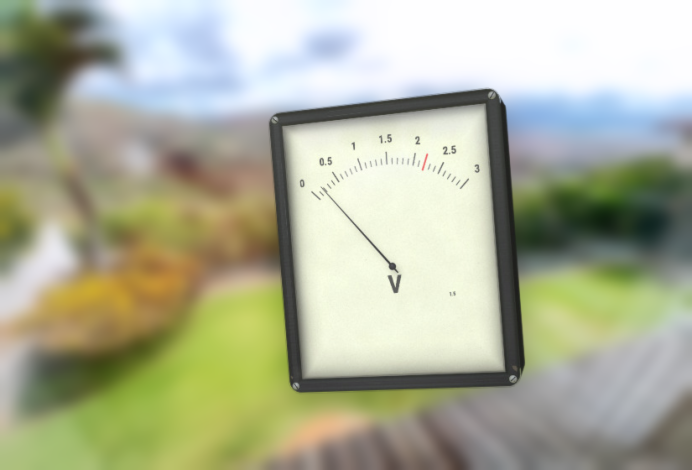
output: 0.2 (V)
